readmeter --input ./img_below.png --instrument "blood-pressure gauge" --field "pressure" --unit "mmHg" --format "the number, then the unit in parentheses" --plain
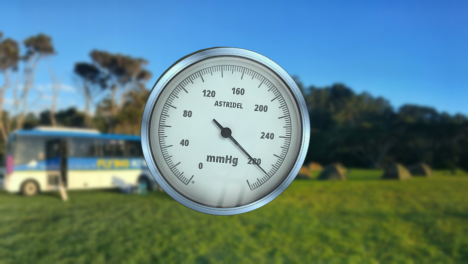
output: 280 (mmHg)
